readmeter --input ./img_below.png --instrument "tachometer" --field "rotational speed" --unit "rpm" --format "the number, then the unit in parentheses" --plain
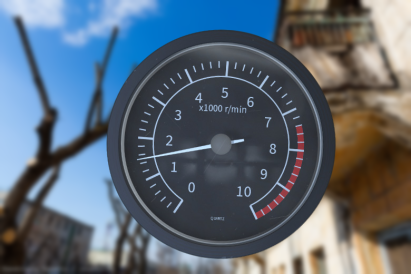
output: 1500 (rpm)
